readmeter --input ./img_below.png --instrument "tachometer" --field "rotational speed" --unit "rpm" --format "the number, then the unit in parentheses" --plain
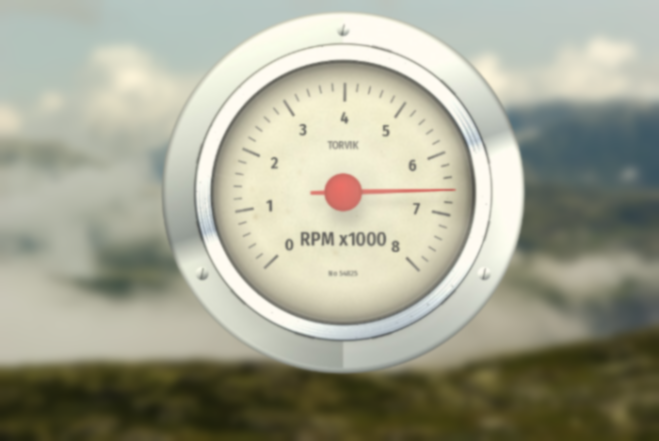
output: 6600 (rpm)
